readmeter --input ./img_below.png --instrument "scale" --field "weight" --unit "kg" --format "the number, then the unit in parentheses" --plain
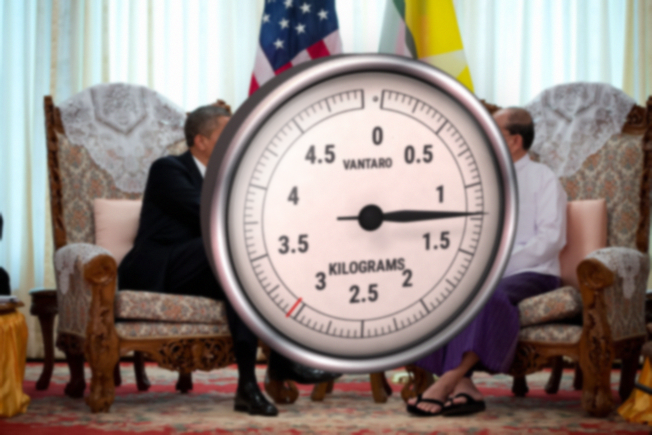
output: 1.2 (kg)
